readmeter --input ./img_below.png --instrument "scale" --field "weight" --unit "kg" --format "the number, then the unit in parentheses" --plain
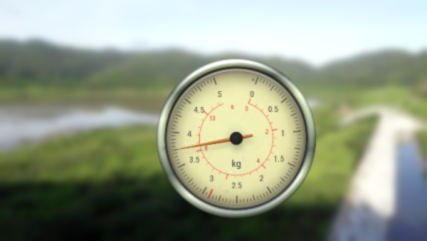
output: 3.75 (kg)
